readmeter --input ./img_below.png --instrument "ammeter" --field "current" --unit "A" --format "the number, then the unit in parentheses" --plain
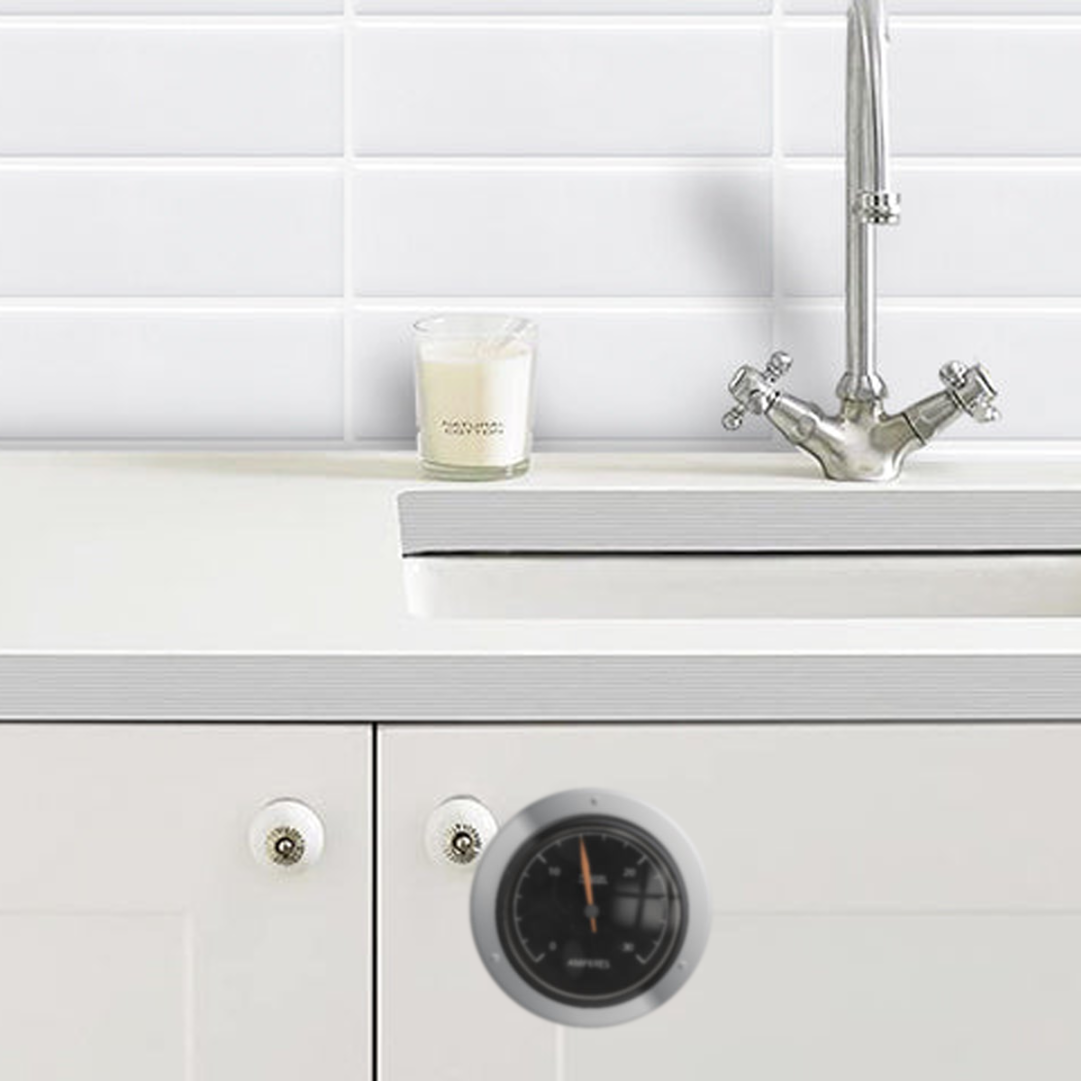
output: 14 (A)
